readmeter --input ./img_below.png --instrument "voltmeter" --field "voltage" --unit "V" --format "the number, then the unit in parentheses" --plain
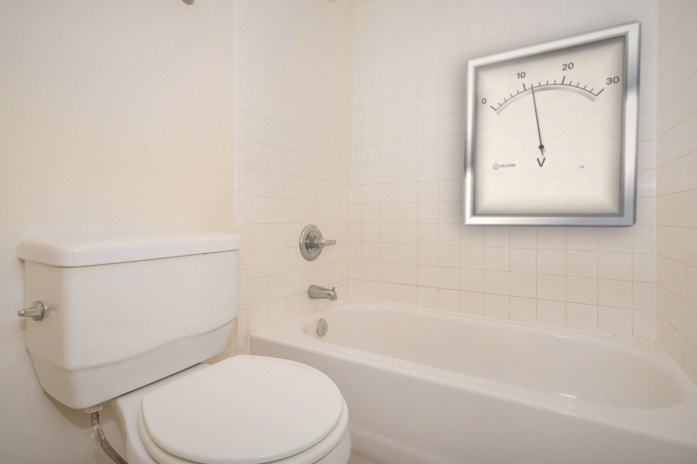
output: 12 (V)
